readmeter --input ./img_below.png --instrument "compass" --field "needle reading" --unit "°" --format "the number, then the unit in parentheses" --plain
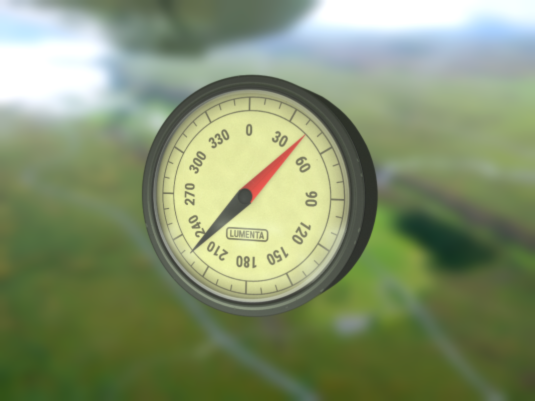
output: 45 (°)
